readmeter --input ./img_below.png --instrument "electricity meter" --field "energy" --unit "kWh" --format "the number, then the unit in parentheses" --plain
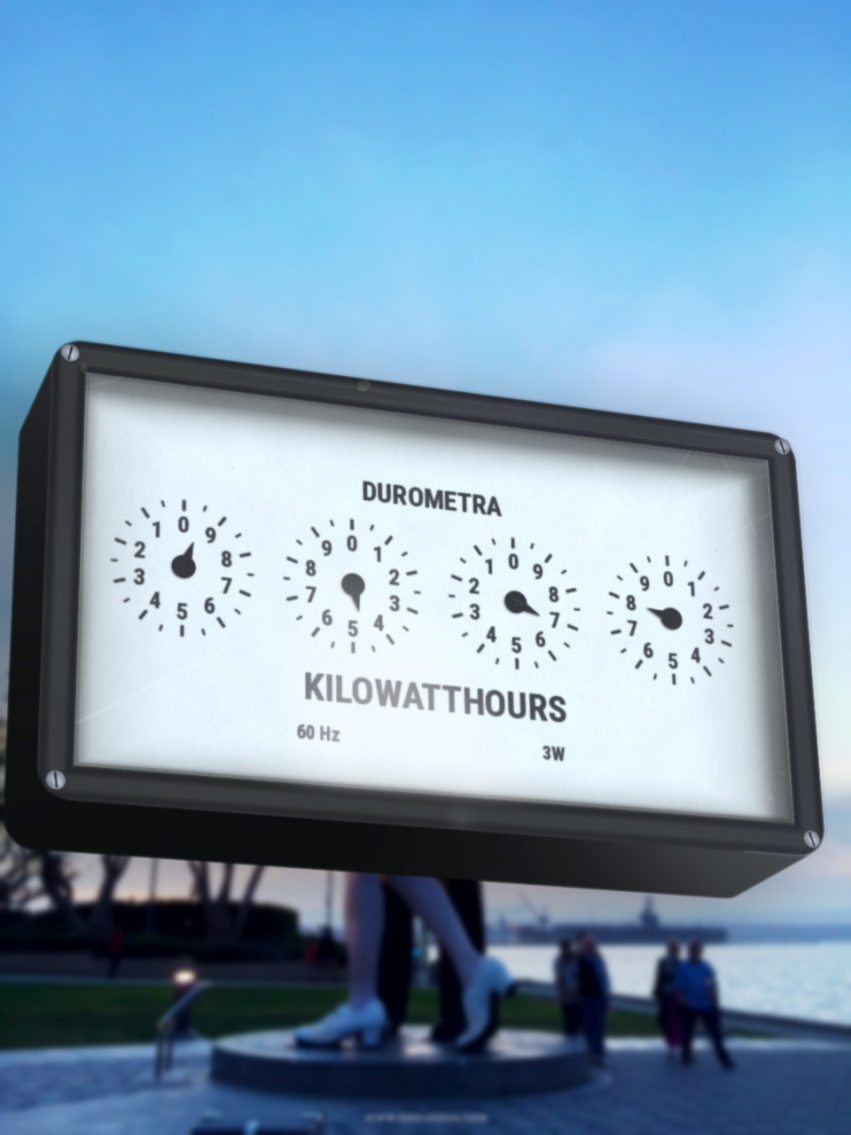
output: 9468 (kWh)
